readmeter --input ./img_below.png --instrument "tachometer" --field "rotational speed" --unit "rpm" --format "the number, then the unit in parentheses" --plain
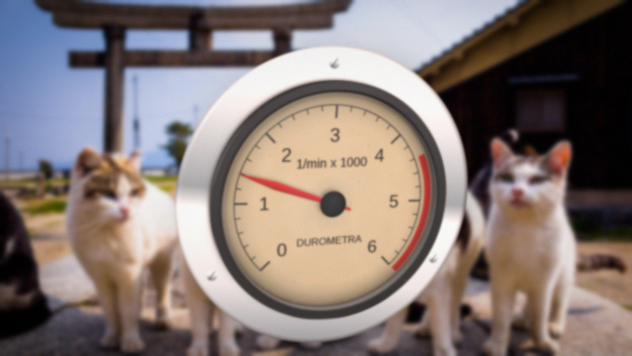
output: 1400 (rpm)
